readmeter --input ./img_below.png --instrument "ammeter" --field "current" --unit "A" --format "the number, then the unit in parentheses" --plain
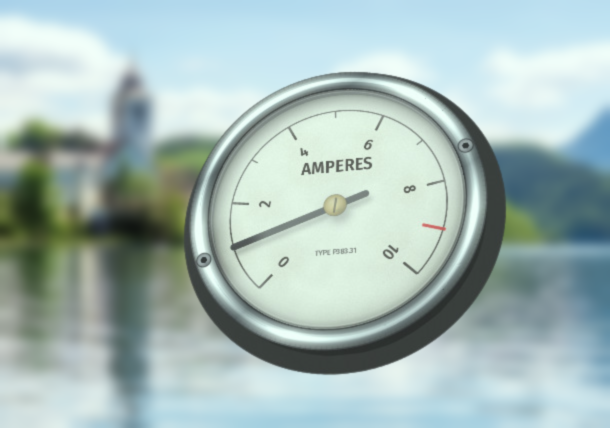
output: 1 (A)
